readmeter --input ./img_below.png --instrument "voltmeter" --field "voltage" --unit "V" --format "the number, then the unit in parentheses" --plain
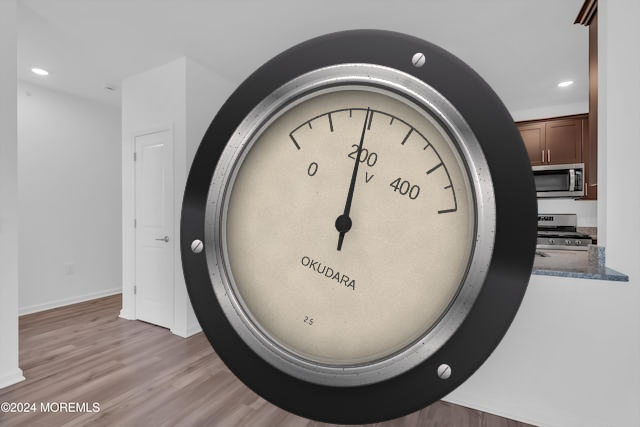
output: 200 (V)
